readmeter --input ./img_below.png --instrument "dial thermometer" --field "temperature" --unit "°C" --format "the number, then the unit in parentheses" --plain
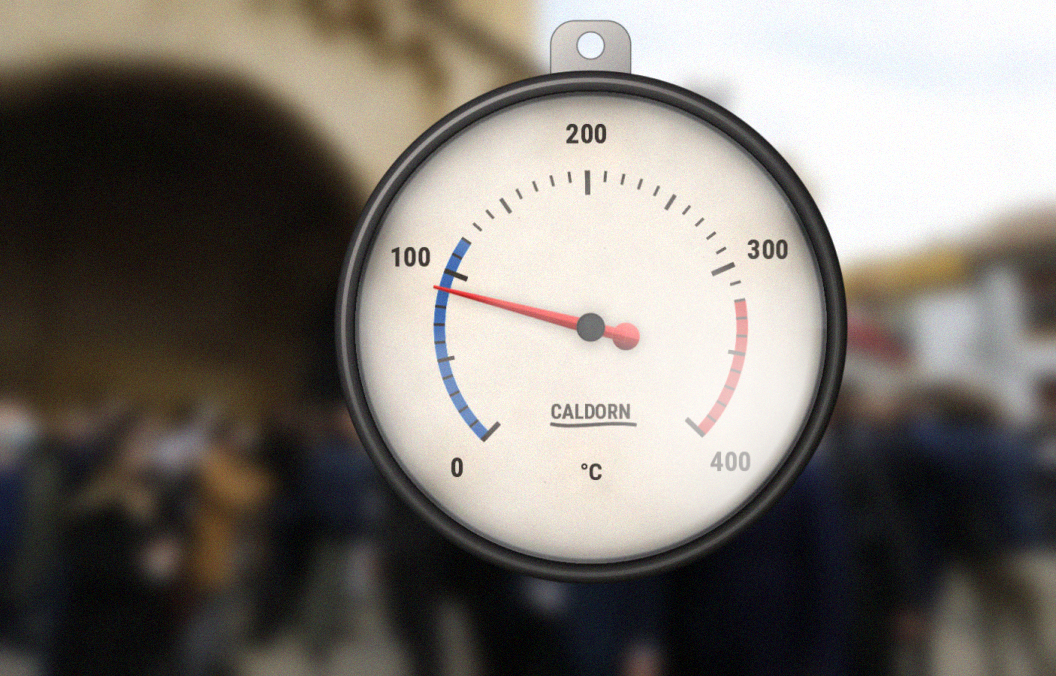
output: 90 (°C)
